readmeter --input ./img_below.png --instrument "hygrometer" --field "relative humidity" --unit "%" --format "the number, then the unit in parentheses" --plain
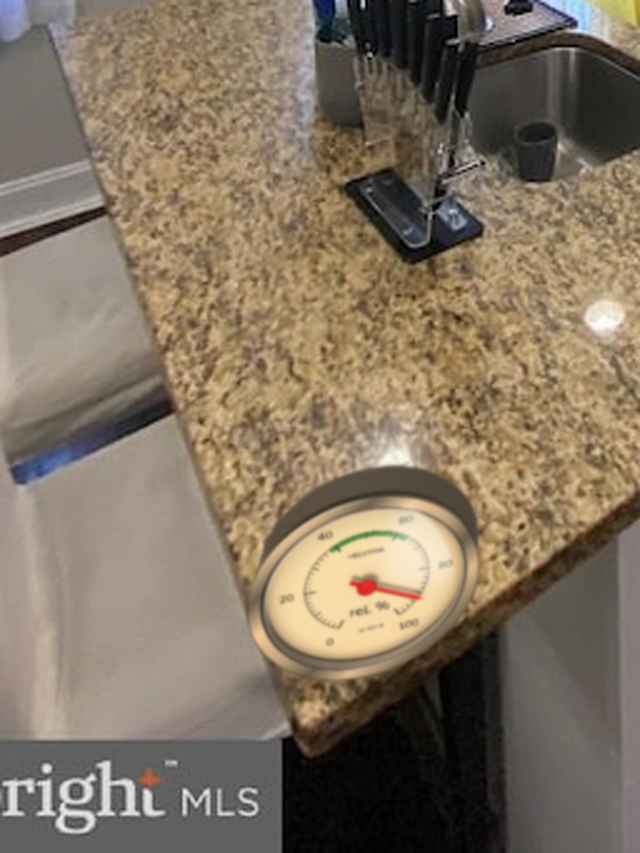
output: 90 (%)
